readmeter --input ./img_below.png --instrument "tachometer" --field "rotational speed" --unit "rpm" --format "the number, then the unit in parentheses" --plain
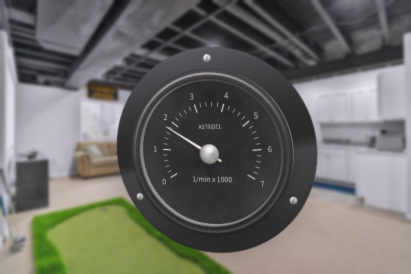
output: 1800 (rpm)
